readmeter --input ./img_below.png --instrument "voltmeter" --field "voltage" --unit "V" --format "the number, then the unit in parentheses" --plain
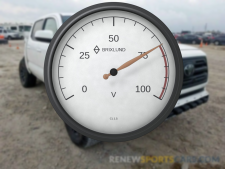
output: 75 (V)
